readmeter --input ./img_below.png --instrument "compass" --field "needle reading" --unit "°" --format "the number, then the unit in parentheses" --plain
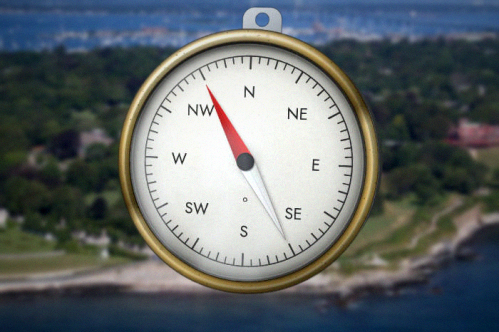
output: 330 (°)
